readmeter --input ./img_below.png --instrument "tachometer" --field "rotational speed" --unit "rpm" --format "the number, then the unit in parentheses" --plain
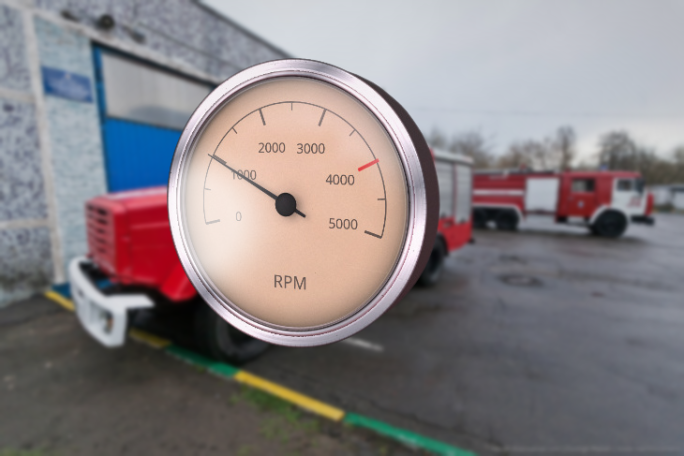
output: 1000 (rpm)
